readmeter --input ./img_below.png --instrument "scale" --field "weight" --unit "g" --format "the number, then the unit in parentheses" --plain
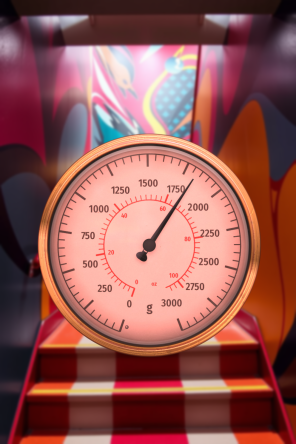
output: 1825 (g)
